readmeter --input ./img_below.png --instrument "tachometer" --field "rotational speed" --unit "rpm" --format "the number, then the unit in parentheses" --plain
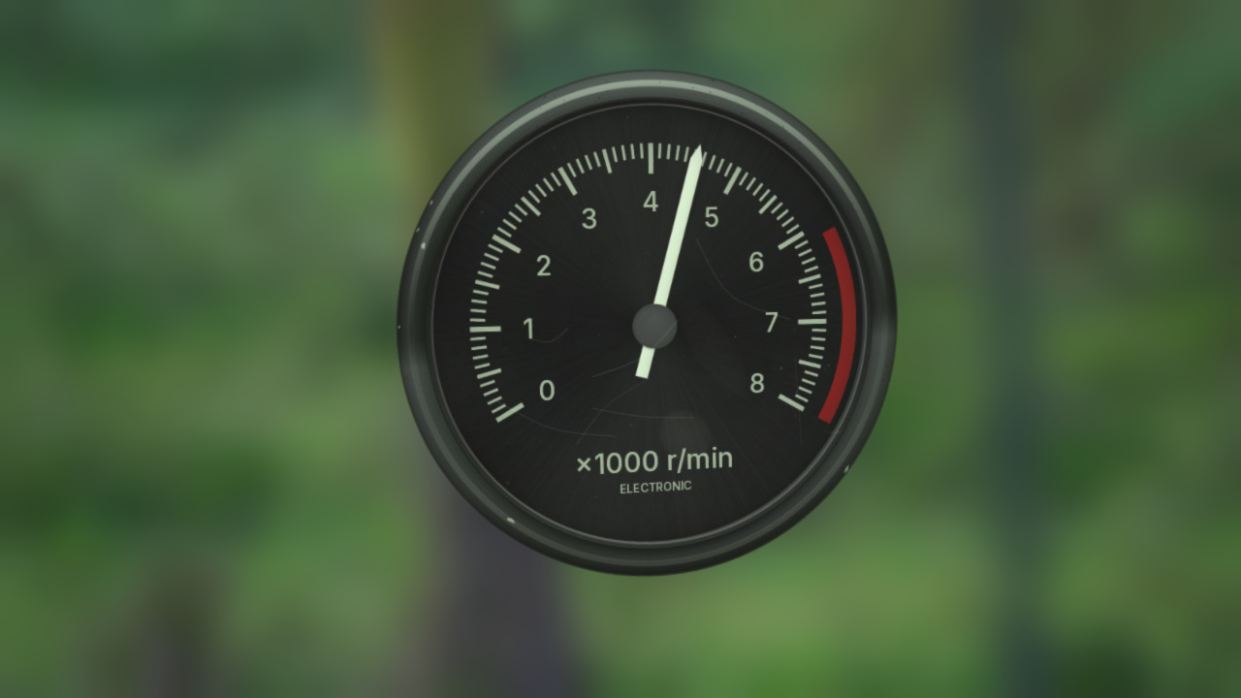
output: 4500 (rpm)
